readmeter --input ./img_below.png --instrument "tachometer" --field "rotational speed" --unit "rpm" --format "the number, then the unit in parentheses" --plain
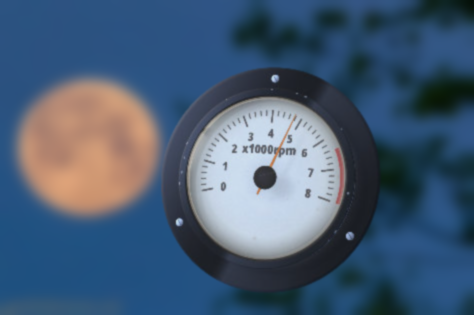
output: 4800 (rpm)
